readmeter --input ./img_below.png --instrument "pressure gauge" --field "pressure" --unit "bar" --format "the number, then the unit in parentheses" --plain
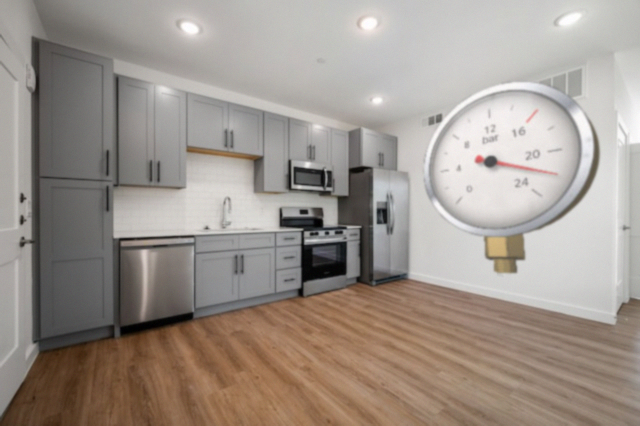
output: 22 (bar)
